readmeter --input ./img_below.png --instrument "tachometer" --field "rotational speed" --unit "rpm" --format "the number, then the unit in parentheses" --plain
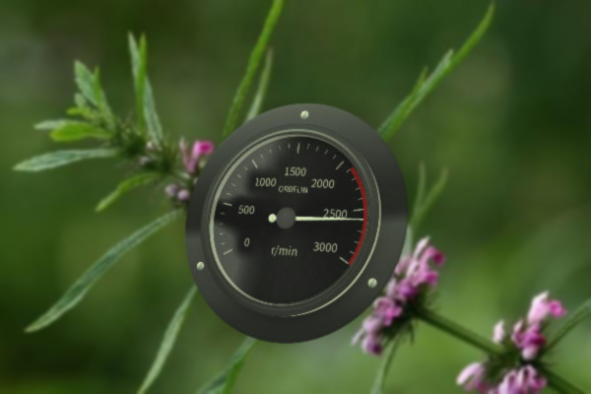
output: 2600 (rpm)
